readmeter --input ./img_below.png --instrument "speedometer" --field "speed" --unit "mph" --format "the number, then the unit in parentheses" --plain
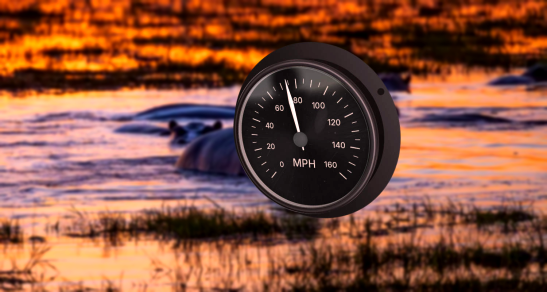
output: 75 (mph)
